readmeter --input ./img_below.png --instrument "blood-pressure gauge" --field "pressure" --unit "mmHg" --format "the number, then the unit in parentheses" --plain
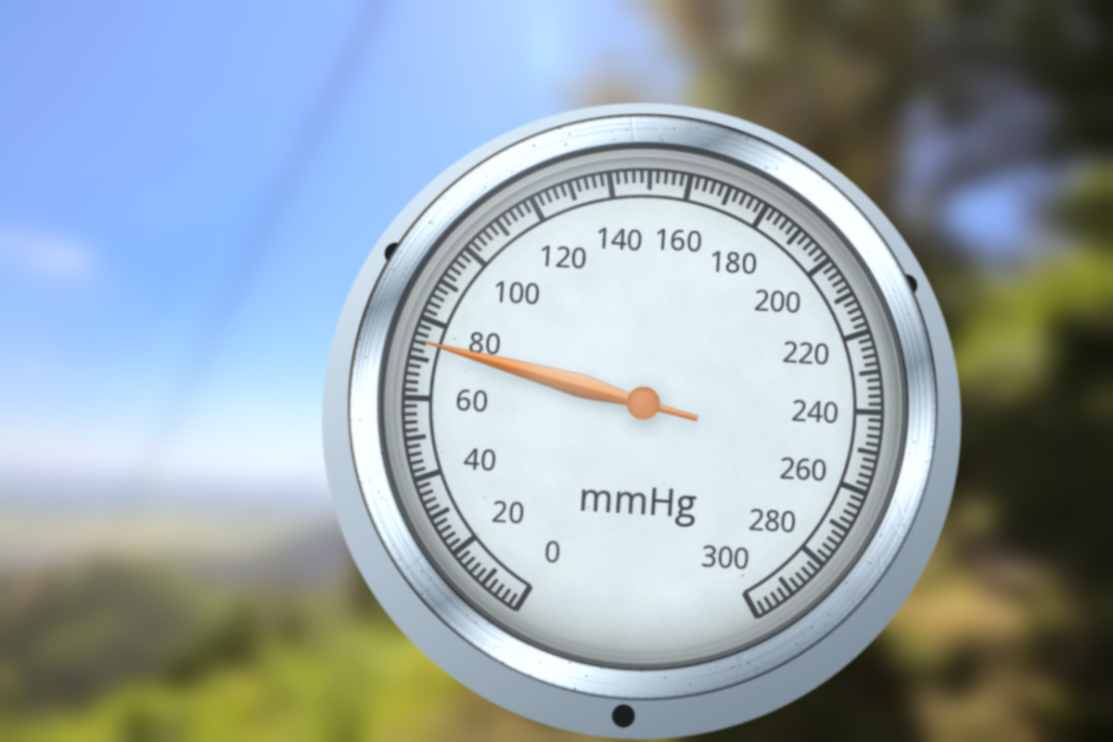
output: 74 (mmHg)
